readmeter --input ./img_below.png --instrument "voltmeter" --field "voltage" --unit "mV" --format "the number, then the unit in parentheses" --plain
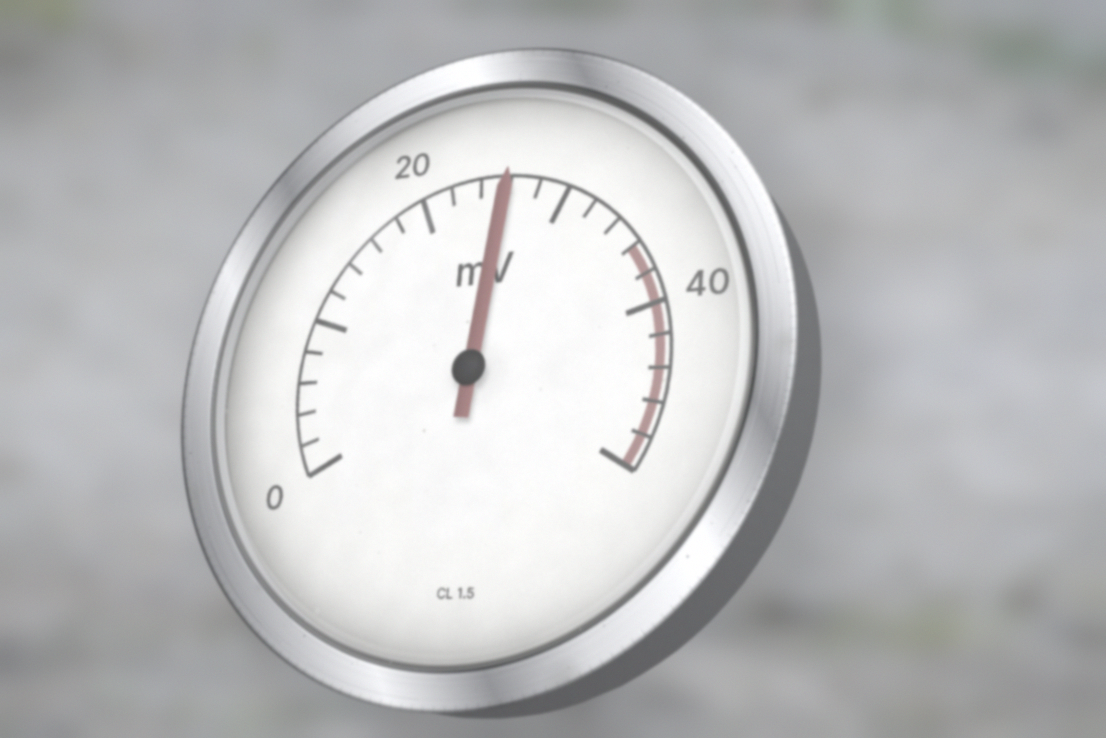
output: 26 (mV)
